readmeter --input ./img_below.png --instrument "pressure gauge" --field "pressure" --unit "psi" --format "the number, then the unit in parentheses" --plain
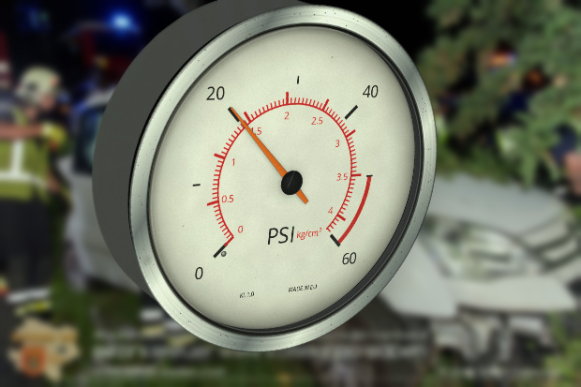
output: 20 (psi)
